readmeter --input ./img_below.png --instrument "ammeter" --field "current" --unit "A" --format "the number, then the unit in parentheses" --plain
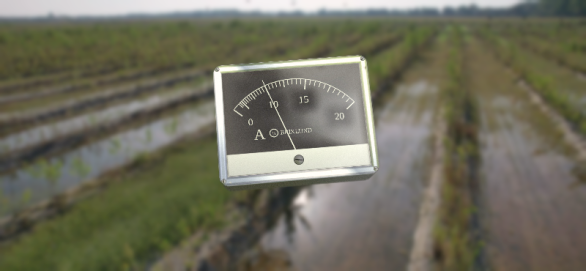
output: 10 (A)
